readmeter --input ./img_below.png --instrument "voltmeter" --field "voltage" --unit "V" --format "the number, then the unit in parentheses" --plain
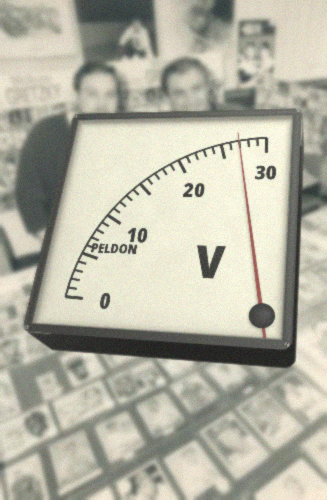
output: 27 (V)
